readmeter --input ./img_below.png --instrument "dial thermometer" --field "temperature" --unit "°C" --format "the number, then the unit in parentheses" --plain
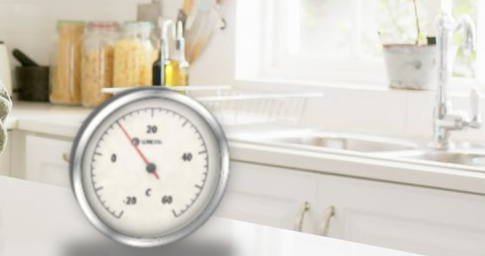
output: 10 (°C)
